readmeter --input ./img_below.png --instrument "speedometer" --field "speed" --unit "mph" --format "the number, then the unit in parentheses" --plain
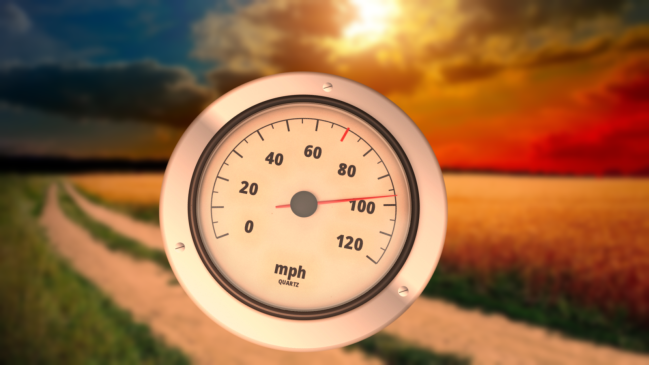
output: 97.5 (mph)
